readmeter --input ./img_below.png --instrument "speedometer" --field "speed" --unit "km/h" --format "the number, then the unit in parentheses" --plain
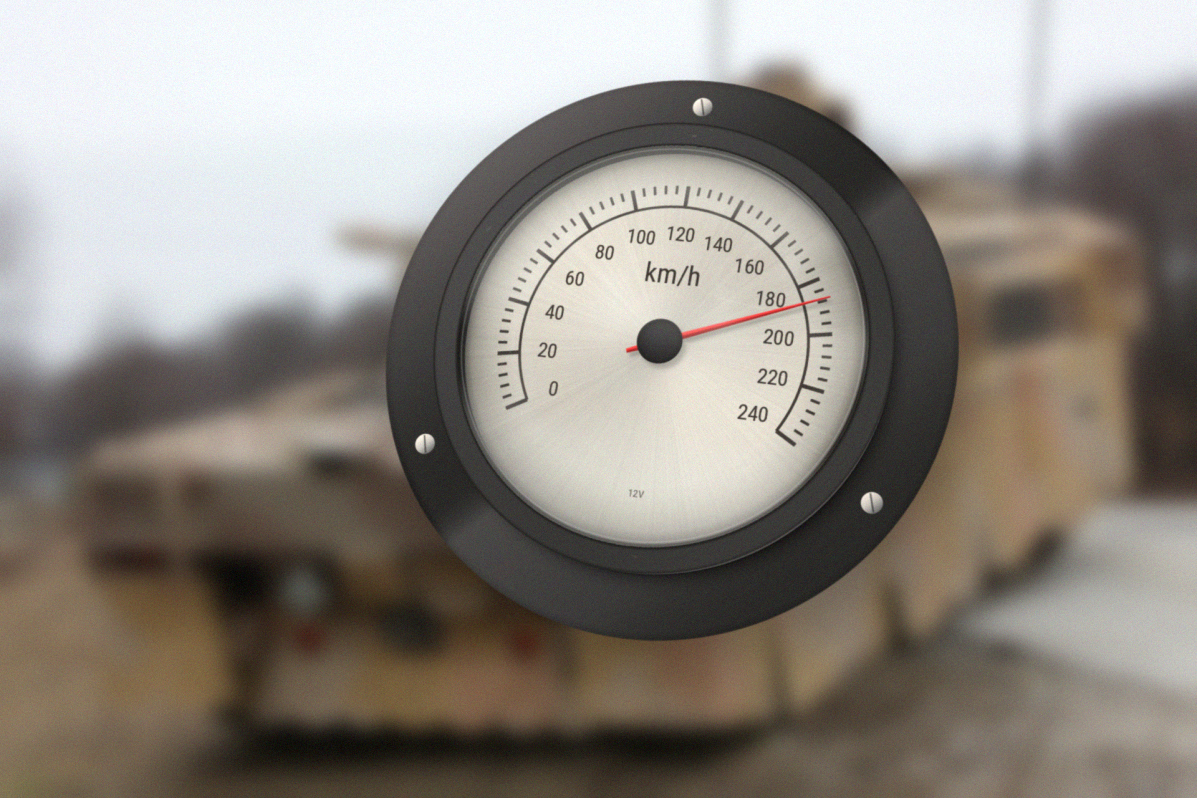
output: 188 (km/h)
